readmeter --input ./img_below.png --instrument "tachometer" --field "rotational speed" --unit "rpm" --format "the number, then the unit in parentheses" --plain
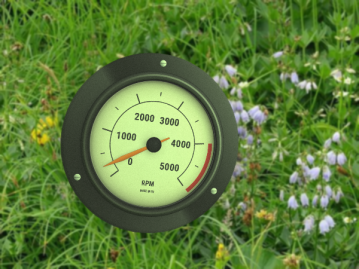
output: 250 (rpm)
